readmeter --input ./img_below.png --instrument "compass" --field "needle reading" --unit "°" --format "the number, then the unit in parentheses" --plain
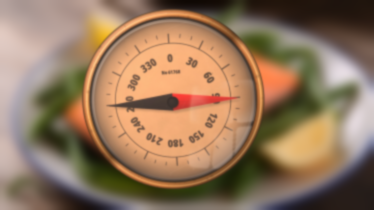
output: 90 (°)
